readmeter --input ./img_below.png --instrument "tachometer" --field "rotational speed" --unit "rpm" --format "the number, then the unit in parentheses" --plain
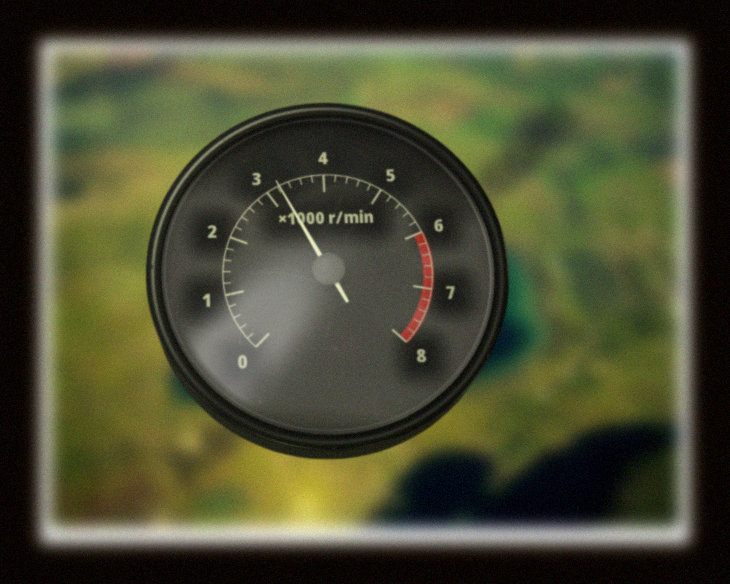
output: 3200 (rpm)
